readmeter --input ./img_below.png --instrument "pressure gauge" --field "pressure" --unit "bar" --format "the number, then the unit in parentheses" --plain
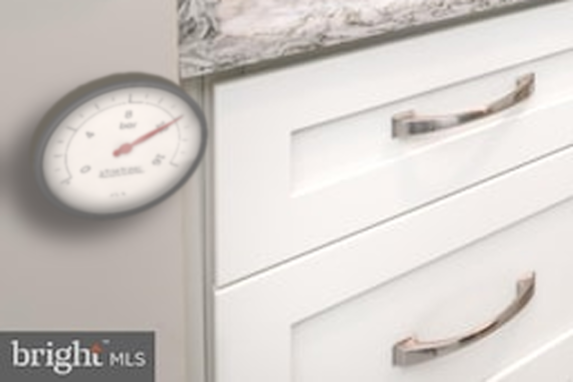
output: 12 (bar)
